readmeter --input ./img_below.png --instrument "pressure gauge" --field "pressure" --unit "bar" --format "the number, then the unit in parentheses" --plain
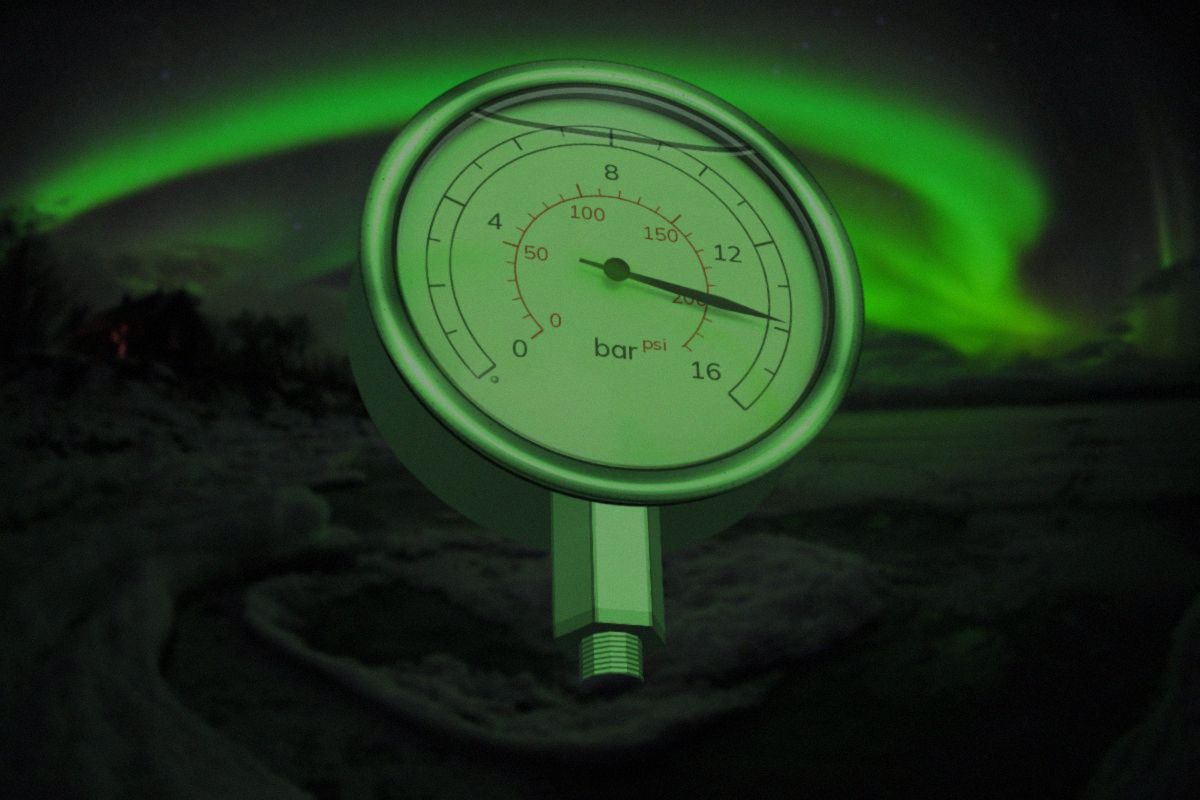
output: 14 (bar)
